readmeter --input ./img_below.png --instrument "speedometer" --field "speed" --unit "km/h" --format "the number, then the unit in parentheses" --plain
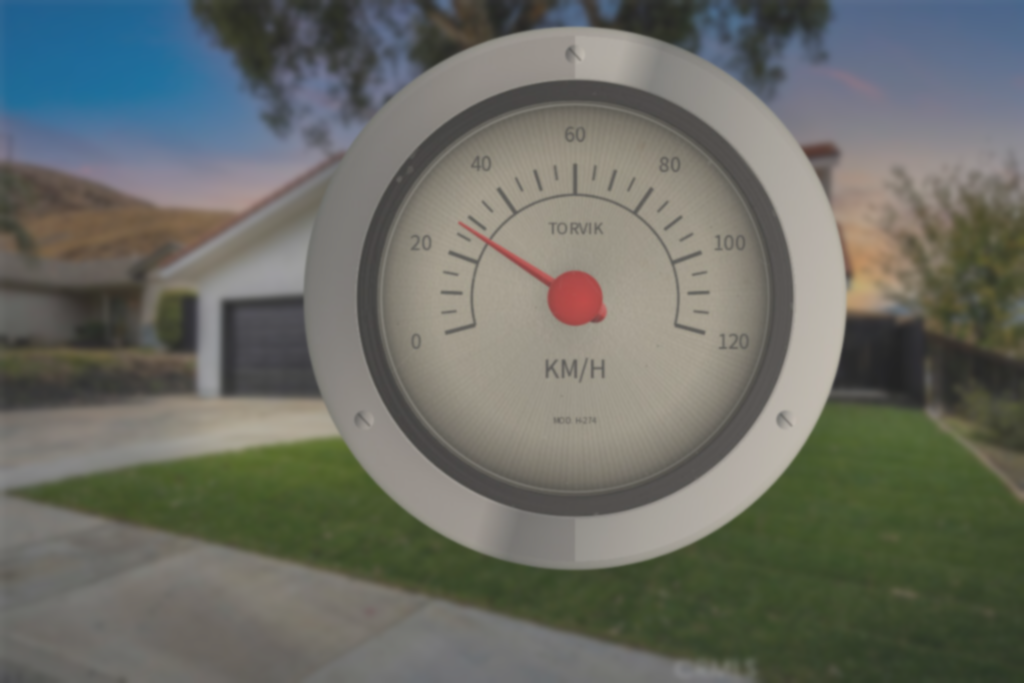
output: 27.5 (km/h)
